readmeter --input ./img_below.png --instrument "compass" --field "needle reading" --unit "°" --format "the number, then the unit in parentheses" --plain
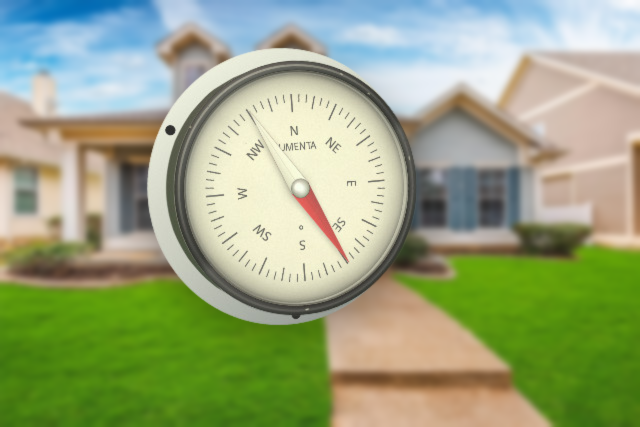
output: 150 (°)
